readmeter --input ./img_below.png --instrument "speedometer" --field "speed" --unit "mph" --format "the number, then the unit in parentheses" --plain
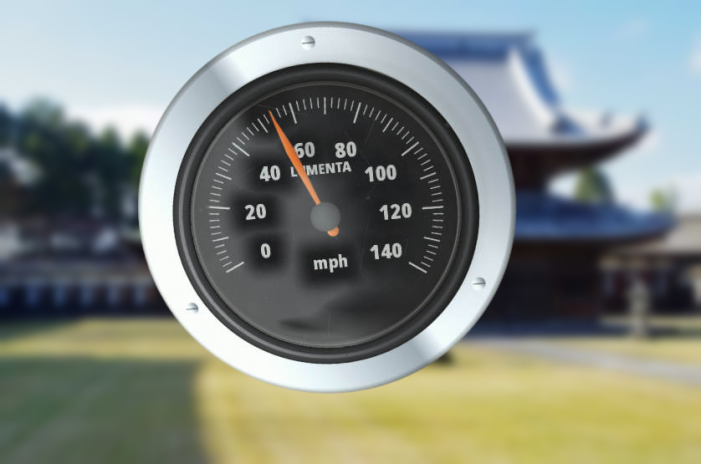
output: 54 (mph)
